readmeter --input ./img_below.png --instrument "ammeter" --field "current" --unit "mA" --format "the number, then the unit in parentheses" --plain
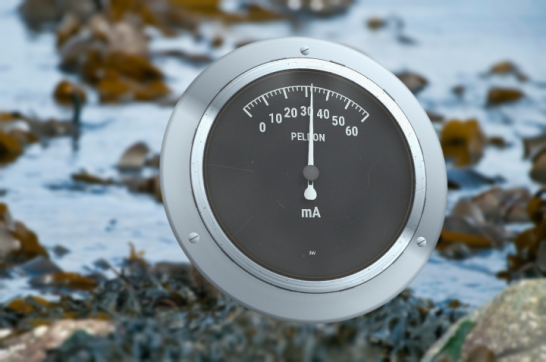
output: 32 (mA)
